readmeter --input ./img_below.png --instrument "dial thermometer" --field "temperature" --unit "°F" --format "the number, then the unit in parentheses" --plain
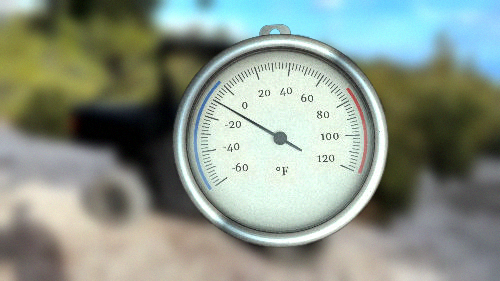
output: -10 (°F)
